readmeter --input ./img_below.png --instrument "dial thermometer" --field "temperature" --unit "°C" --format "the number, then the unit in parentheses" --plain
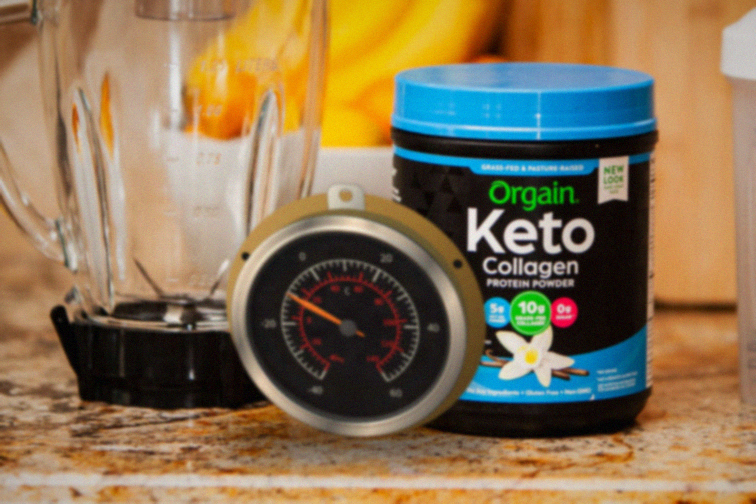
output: -10 (°C)
